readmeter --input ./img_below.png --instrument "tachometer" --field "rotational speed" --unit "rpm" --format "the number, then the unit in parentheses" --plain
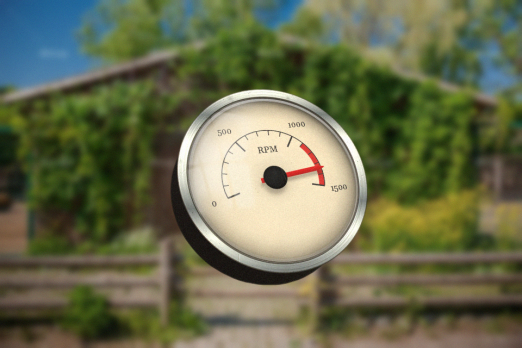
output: 1350 (rpm)
